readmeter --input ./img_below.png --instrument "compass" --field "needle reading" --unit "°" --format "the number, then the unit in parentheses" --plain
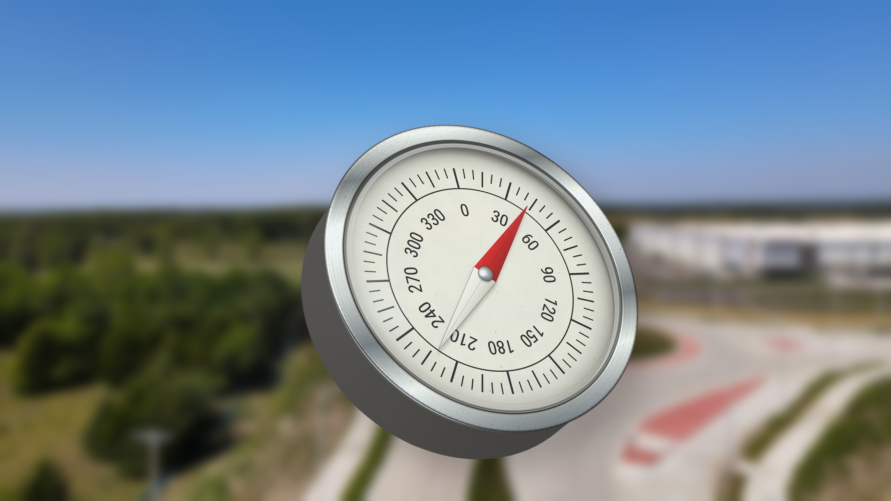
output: 42.5 (°)
